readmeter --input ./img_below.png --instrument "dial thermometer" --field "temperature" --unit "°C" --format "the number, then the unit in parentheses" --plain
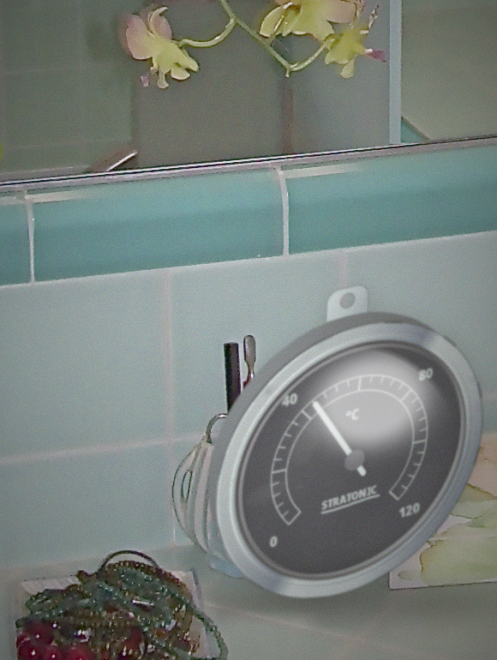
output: 44 (°C)
